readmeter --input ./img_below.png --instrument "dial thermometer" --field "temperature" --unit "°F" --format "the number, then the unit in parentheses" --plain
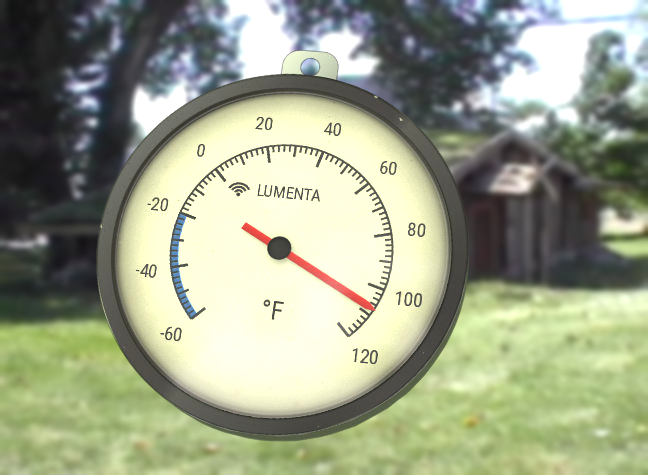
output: 108 (°F)
